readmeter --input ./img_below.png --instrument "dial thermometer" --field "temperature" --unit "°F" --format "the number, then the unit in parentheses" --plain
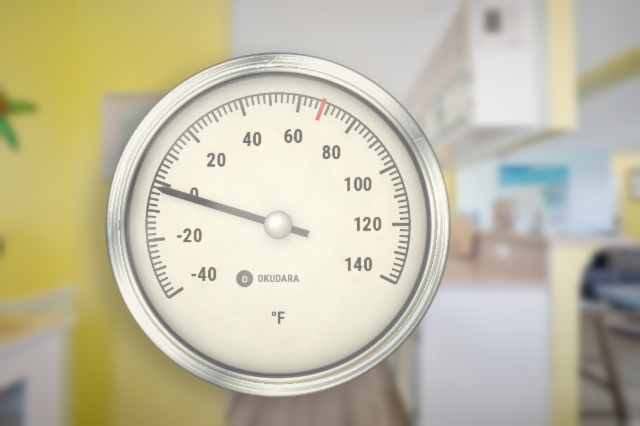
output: -2 (°F)
